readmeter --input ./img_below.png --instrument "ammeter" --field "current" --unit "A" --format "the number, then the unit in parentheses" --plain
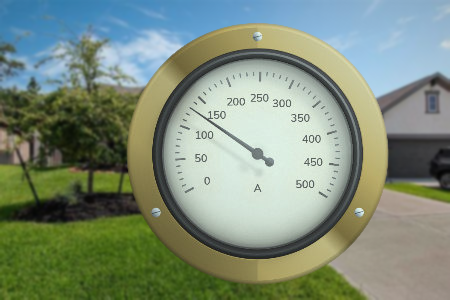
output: 130 (A)
